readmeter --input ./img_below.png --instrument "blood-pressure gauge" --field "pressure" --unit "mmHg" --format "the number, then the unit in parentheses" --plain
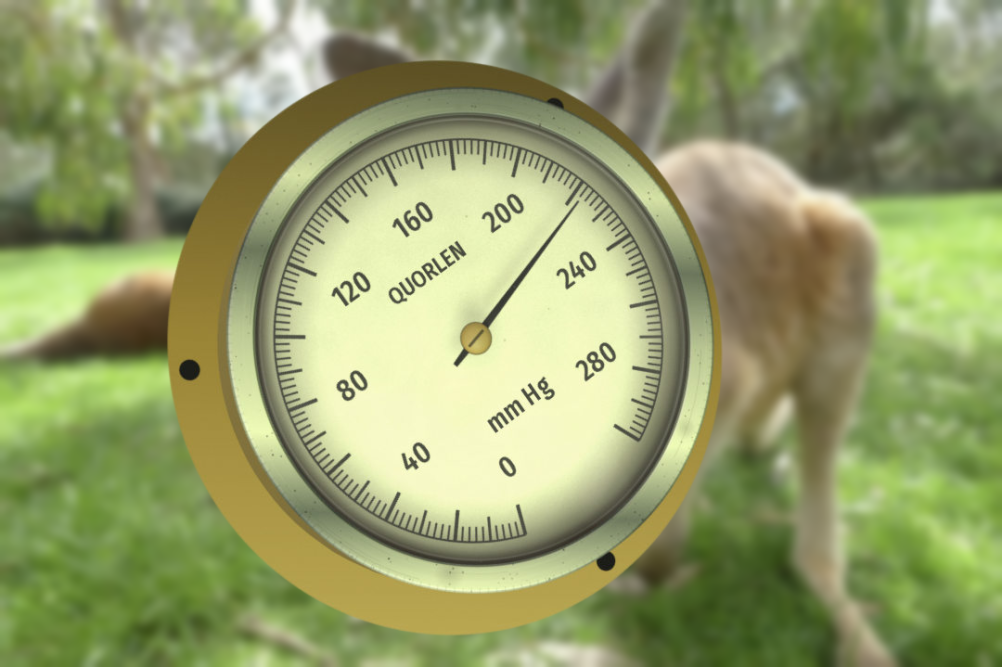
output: 222 (mmHg)
